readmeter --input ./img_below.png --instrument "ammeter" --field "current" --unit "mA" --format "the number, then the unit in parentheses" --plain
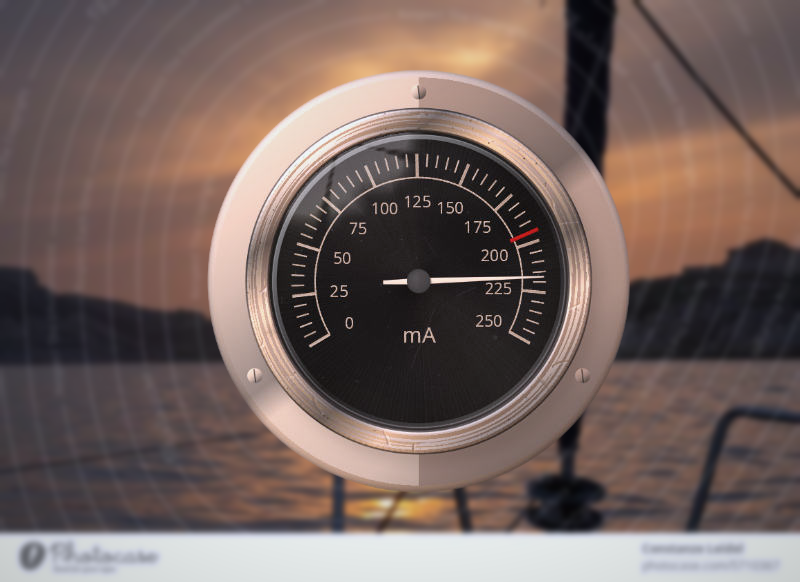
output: 217.5 (mA)
